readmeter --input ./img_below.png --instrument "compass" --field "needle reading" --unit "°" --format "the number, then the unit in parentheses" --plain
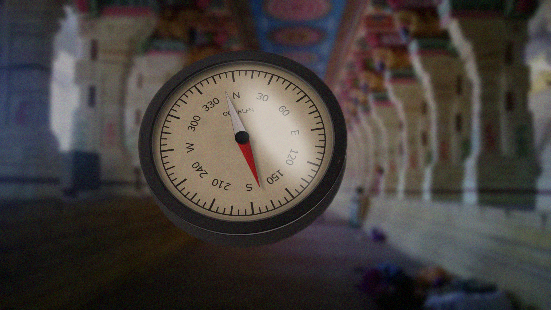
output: 170 (°)
